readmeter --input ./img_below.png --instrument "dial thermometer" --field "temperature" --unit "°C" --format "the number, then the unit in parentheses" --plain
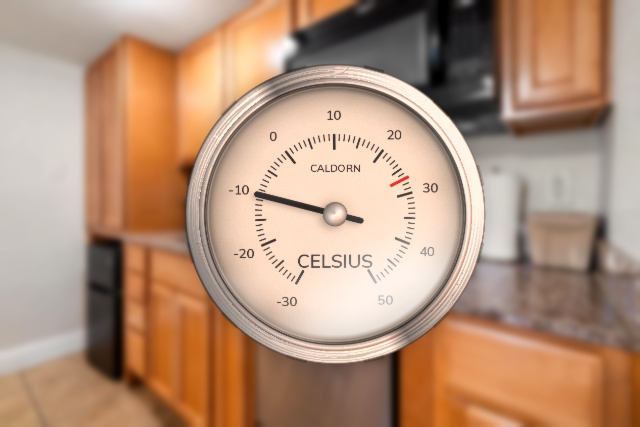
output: -10 (°C)
